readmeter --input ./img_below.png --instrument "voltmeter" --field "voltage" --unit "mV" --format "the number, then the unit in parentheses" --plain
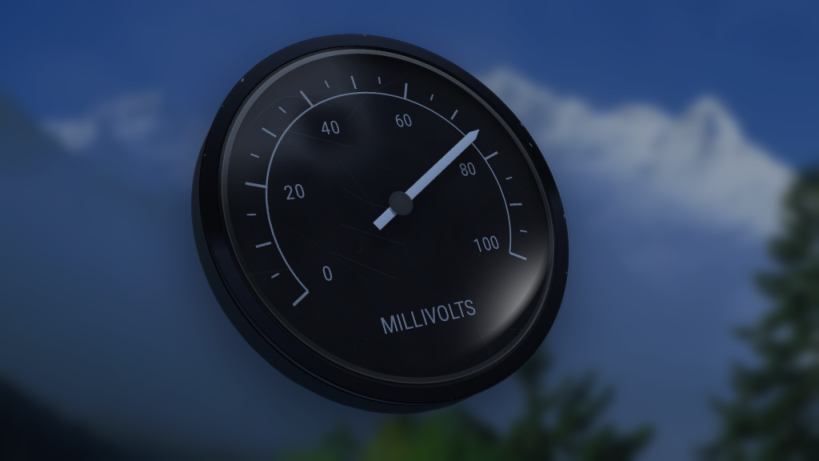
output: 75 (mV)
